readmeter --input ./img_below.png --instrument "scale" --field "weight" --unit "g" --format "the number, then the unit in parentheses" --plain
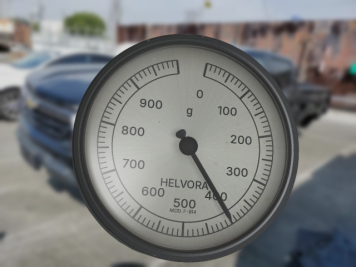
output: 400 (g)
